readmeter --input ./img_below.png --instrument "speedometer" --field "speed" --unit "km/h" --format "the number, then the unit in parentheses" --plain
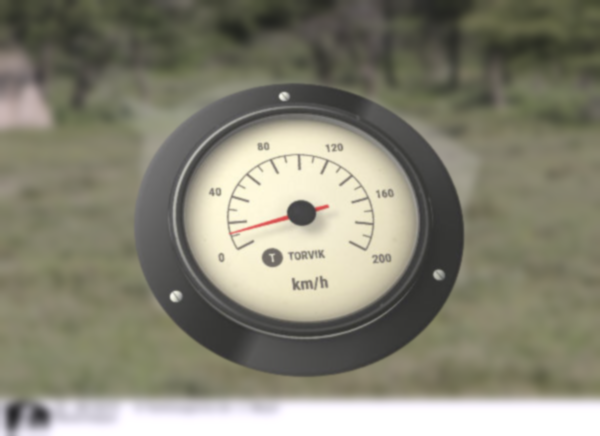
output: 10 (km/h)
